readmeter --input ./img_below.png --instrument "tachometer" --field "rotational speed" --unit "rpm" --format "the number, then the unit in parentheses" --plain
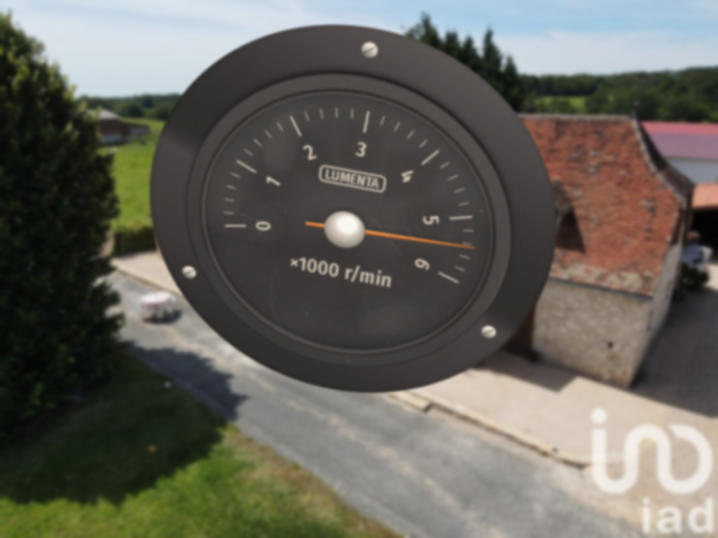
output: 5400 (rpm)
